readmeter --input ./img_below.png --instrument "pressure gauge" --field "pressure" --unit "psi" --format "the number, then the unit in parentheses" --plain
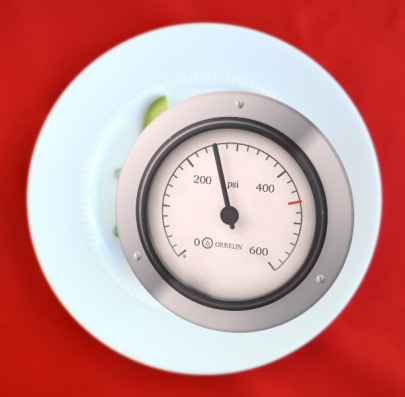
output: 260 (psi)
